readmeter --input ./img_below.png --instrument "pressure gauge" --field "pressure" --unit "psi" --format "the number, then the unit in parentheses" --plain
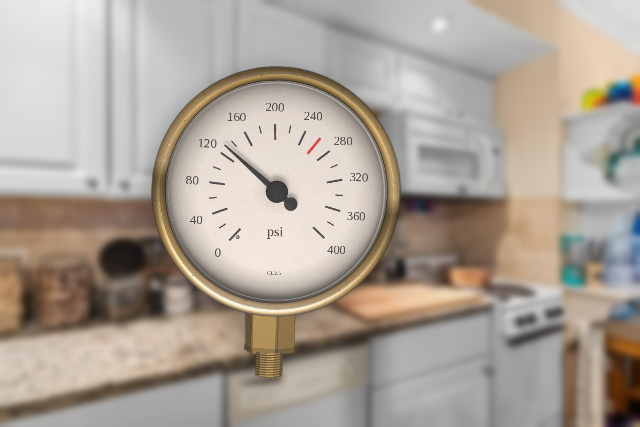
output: 130 (psi)
